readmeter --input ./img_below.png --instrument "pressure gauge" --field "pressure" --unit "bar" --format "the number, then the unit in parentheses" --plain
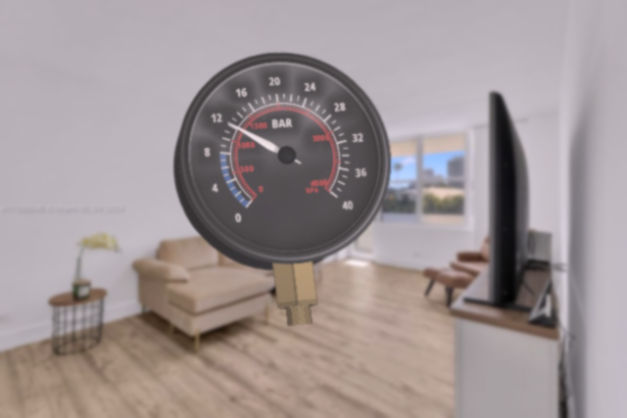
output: 12 (bar)
